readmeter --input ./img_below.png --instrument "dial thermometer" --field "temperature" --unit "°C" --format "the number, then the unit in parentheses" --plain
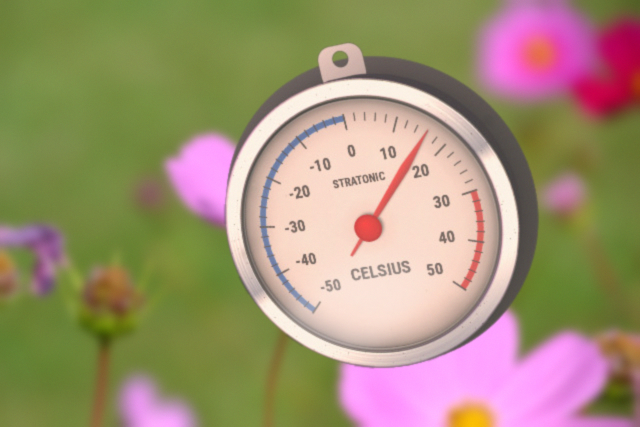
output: 16 (°C)
